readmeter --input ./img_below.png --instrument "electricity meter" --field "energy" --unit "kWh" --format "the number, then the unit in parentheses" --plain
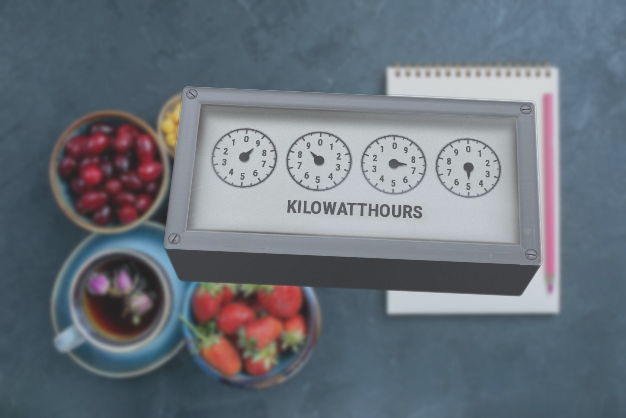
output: 8875 (kWh)
